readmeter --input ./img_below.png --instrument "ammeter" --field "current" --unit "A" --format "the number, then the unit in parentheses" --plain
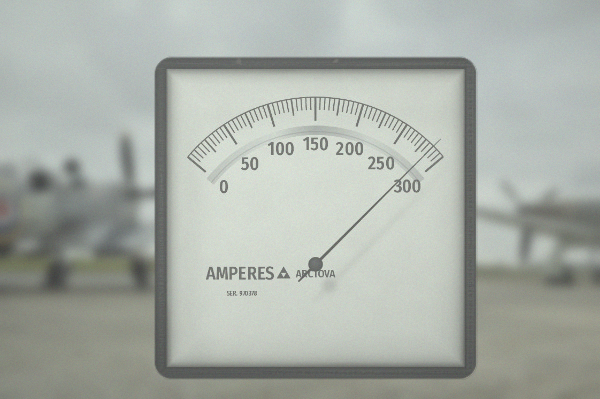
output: 285 (A)
